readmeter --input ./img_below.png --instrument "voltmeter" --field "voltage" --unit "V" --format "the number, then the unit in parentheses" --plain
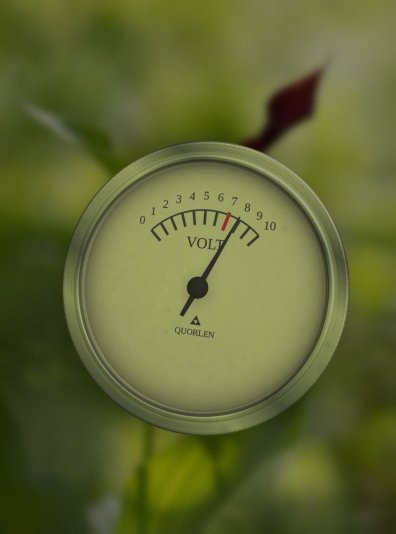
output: 8 (V)
